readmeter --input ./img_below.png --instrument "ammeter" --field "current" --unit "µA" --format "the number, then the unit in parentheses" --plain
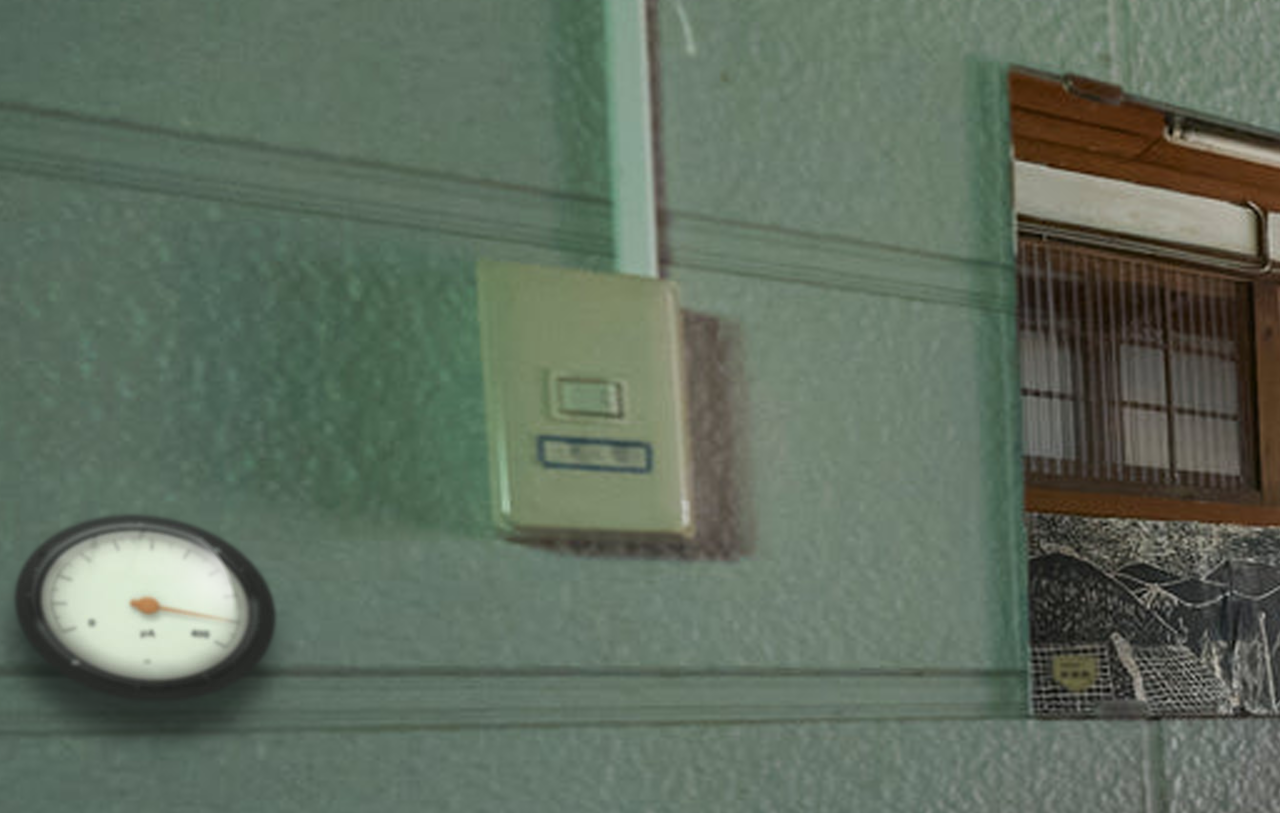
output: 360 (µA)
